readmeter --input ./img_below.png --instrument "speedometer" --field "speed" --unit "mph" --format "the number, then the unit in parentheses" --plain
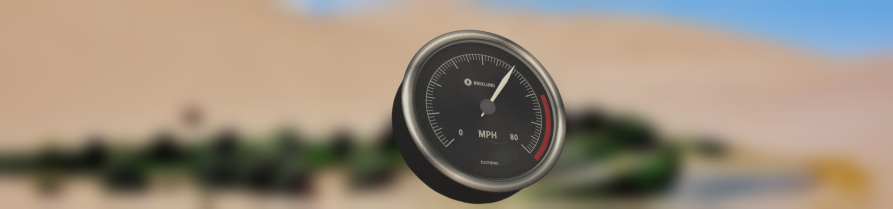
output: 50 (mph)
